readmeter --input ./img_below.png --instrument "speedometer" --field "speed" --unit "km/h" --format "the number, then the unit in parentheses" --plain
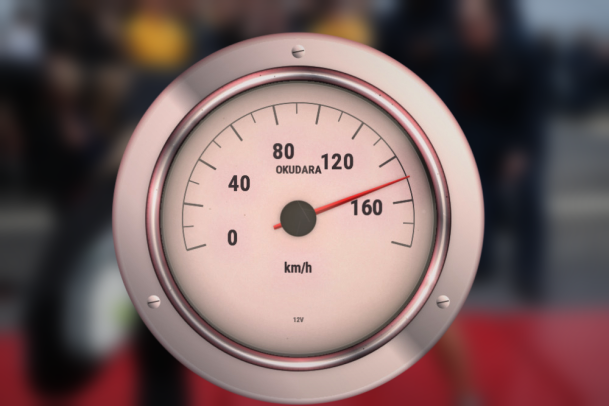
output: 150 (km/h)
